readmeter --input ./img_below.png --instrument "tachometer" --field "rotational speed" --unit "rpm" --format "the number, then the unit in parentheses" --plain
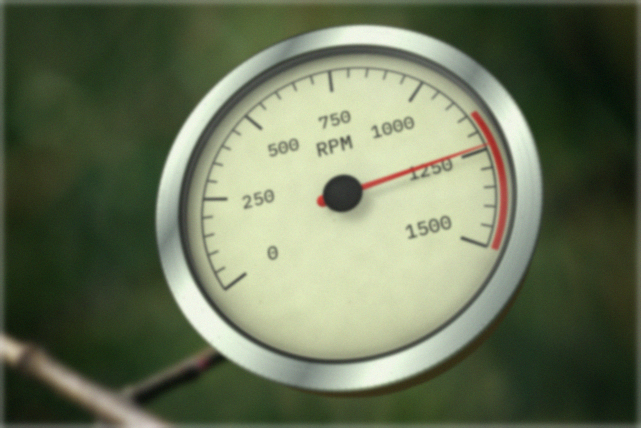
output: 1250 (rpm)
